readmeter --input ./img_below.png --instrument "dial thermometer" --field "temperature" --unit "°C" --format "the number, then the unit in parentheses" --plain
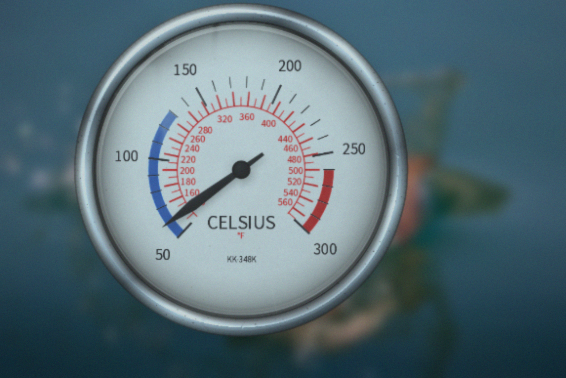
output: 60 (°C)
